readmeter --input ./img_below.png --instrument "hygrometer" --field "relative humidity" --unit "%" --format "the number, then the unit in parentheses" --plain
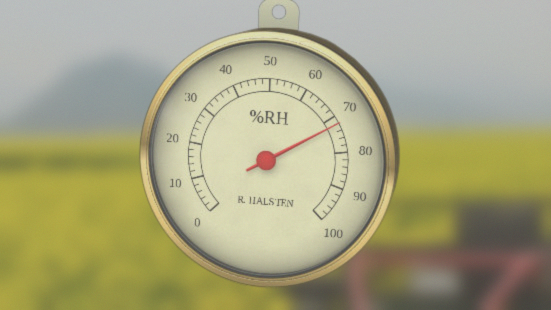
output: 72 (%)
